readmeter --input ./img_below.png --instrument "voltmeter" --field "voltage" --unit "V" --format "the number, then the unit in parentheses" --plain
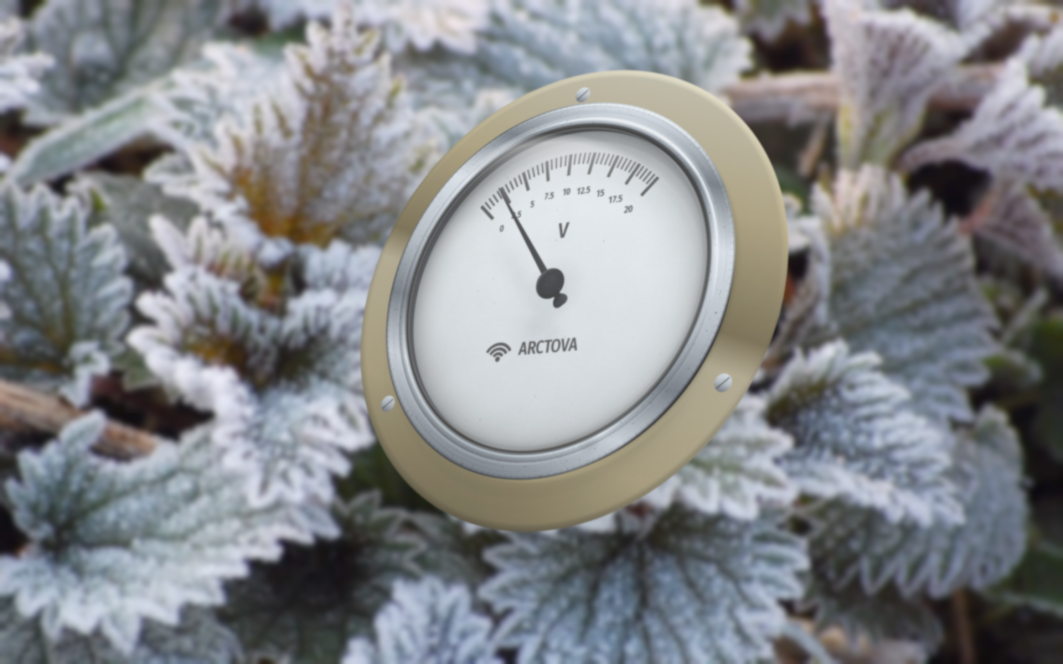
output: 2.5 (V)
